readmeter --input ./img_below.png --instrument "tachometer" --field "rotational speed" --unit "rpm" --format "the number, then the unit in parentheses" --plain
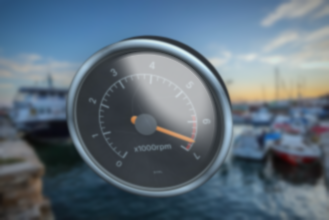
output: 6600 (rpm)
